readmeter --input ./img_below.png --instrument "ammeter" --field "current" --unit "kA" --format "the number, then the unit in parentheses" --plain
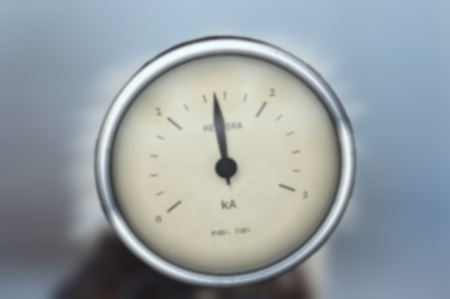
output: 1.5 (kA)
